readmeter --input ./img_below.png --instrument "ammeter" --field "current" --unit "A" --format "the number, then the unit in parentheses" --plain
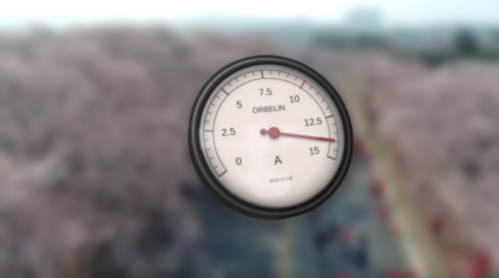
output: 14 (A)
